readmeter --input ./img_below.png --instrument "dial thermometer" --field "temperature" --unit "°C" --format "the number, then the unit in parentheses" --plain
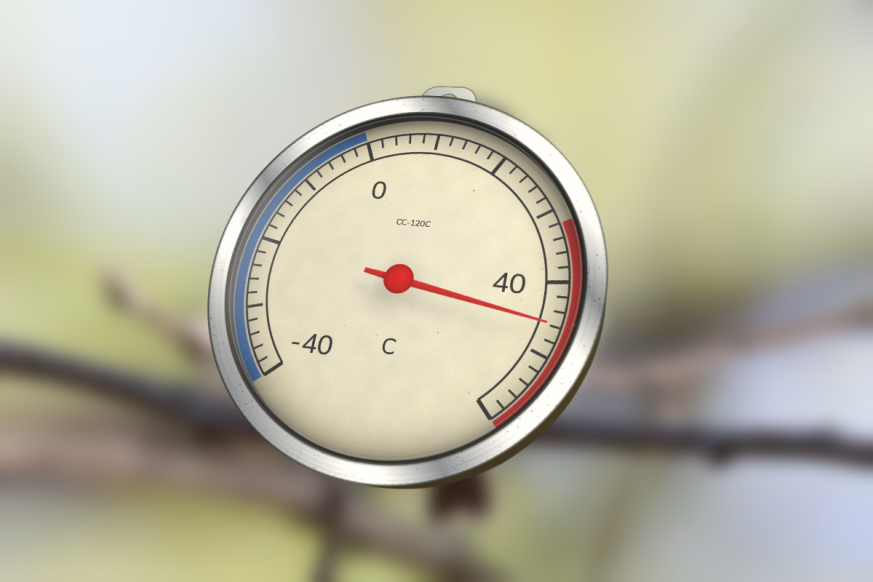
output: 46 (°C)
